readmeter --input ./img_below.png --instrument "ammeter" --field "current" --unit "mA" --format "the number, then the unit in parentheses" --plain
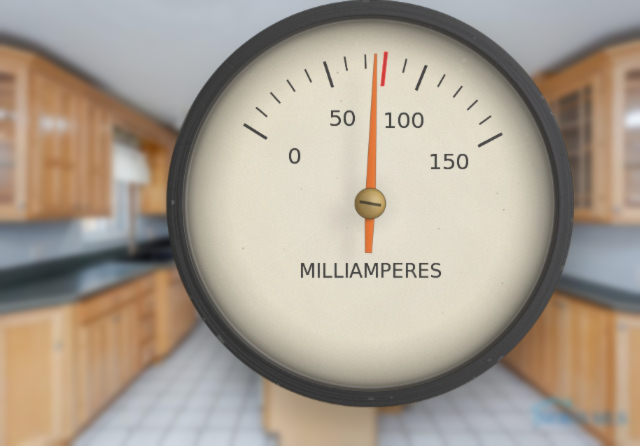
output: 75 (mA)
